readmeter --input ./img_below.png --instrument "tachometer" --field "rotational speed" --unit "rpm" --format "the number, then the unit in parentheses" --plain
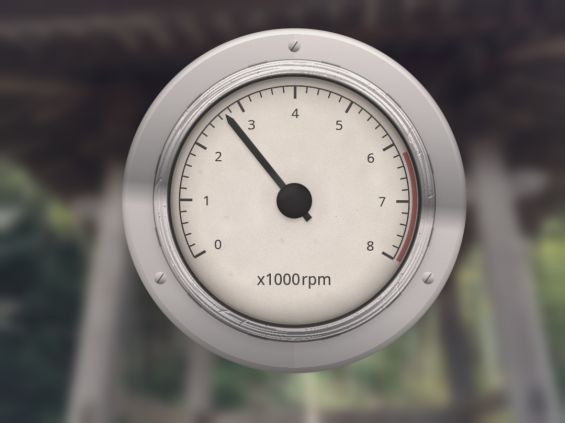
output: 2700 (rpm)
